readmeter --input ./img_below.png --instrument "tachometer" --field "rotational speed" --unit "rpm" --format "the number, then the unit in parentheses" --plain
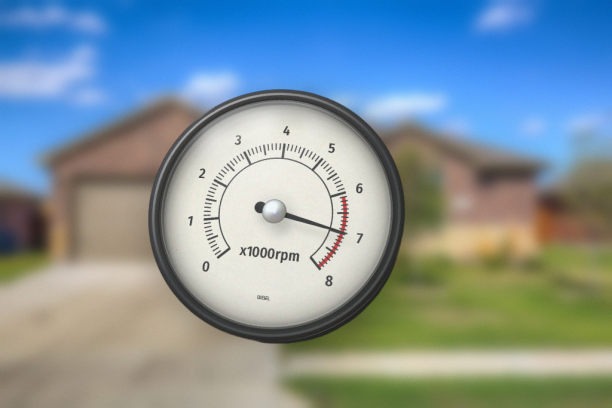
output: 7000 (rpm)
